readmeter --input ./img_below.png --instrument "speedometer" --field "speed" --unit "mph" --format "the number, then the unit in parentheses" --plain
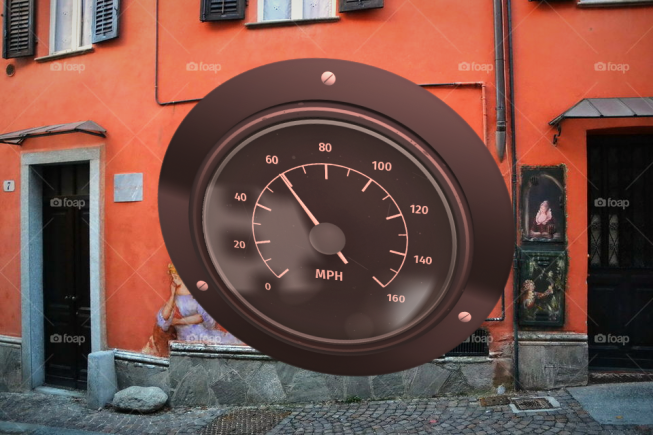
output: 60 (mph)
